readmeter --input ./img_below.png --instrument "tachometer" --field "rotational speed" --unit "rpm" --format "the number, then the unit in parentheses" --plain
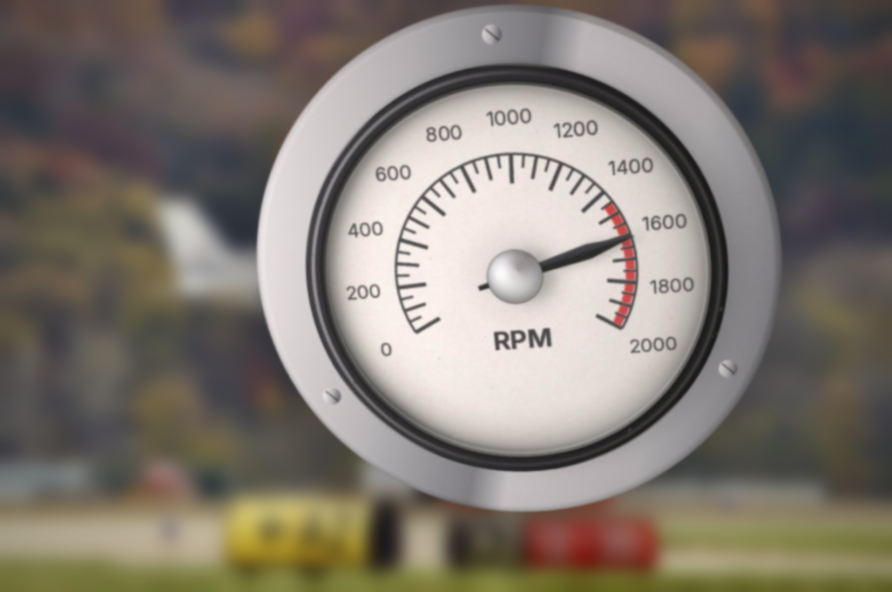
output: 1600 (rpm)
